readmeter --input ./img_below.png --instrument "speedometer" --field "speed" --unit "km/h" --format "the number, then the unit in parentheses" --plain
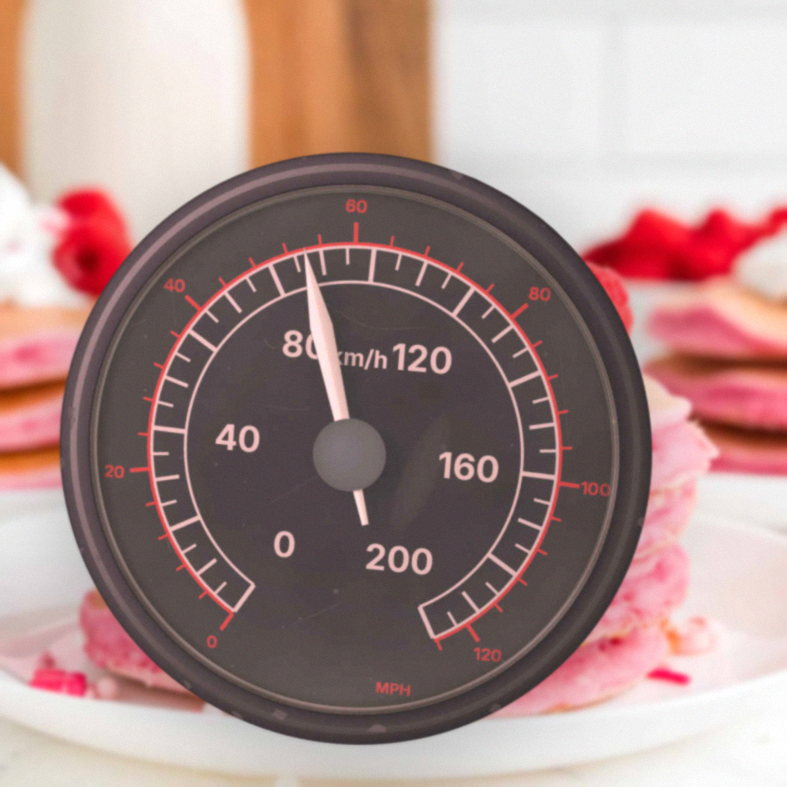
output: 87.5 (km/h)
